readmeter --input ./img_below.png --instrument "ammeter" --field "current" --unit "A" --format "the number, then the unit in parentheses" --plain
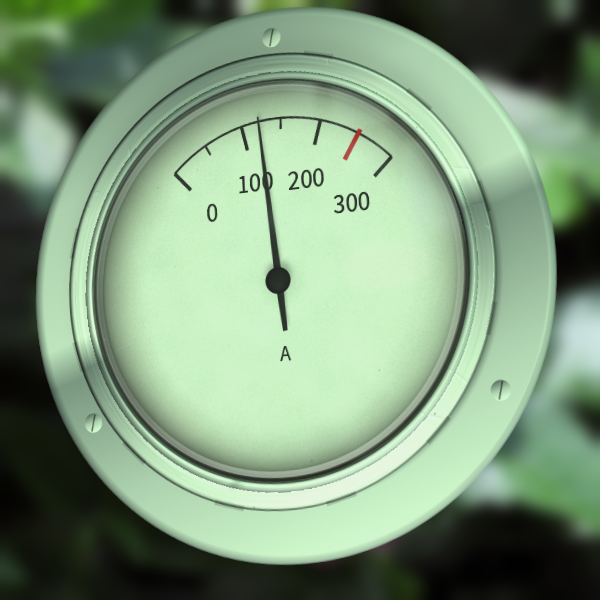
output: 125 (A)
